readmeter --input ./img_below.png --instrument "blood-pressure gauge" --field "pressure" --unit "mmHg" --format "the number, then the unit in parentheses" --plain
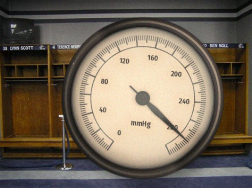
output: 280 (mmHg)
